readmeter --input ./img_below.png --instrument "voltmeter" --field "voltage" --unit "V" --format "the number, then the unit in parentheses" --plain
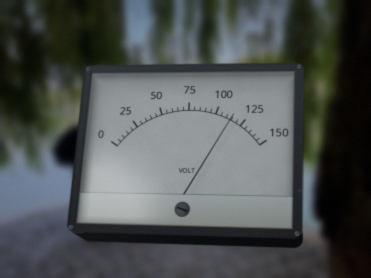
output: 115 (V)
